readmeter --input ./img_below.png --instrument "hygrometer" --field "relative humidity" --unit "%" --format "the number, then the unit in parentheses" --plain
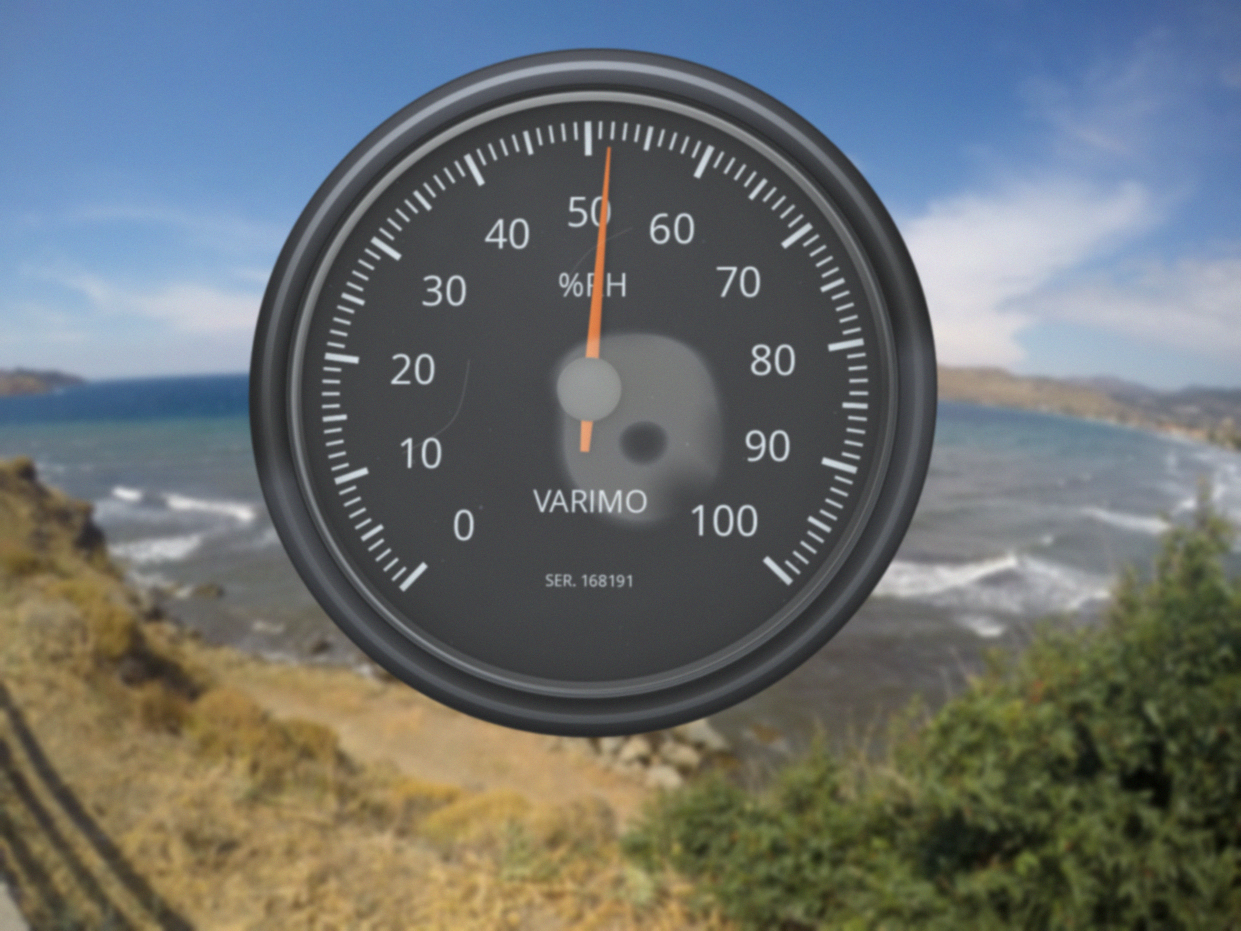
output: 52 (%)
